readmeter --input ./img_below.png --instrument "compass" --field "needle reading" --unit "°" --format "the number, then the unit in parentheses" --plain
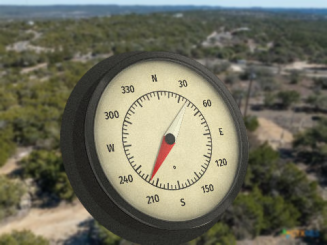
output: 220 (°)
